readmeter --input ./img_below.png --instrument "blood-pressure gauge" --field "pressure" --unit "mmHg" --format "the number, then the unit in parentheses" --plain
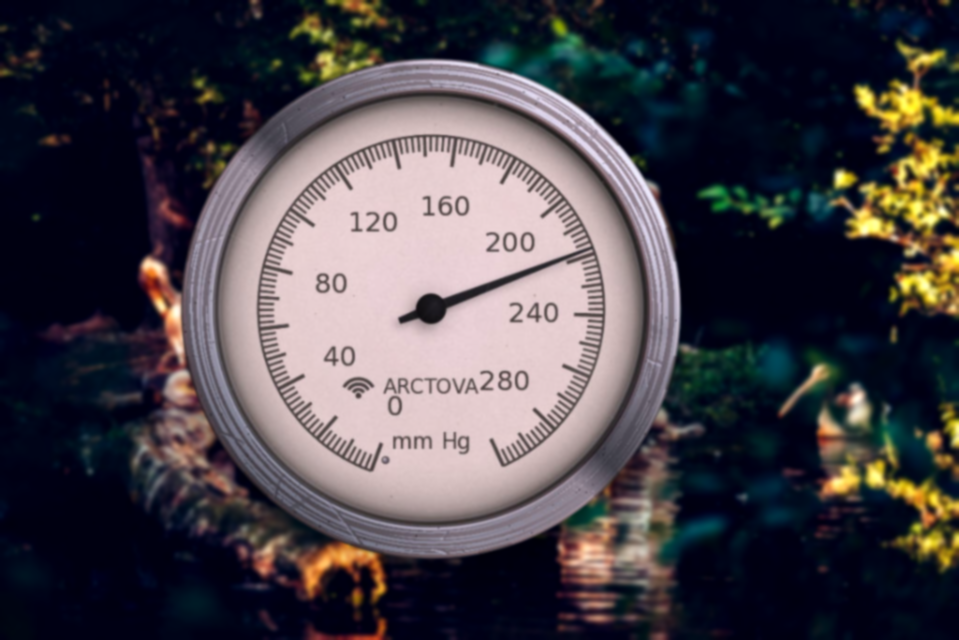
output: 218 (mmHg)
